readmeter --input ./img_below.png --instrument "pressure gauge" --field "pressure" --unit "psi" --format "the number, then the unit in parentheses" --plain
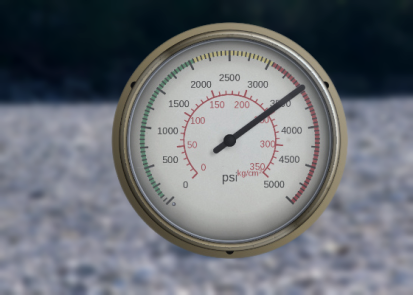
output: 3500 (psi)
